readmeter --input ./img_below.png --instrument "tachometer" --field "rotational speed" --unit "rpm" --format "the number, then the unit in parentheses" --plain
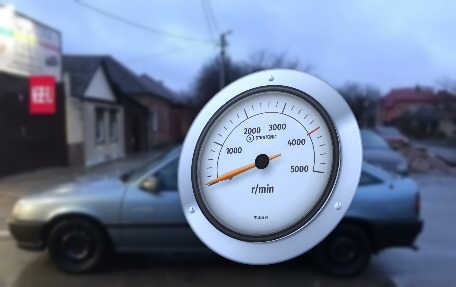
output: 0 (rpm)
